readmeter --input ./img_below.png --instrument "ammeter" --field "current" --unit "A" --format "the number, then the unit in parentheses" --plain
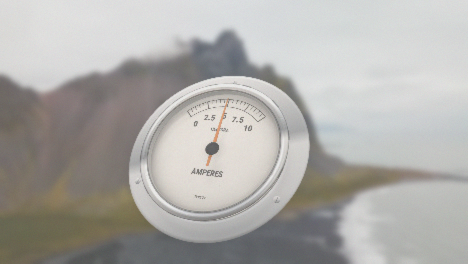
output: 5 (A)
